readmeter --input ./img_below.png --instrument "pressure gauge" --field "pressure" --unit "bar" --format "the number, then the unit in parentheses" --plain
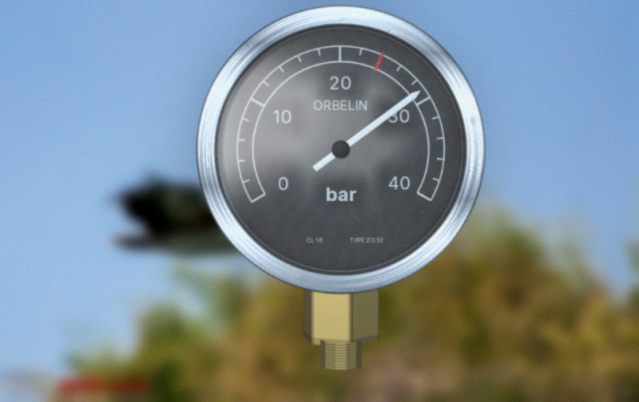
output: 29 (bar)
